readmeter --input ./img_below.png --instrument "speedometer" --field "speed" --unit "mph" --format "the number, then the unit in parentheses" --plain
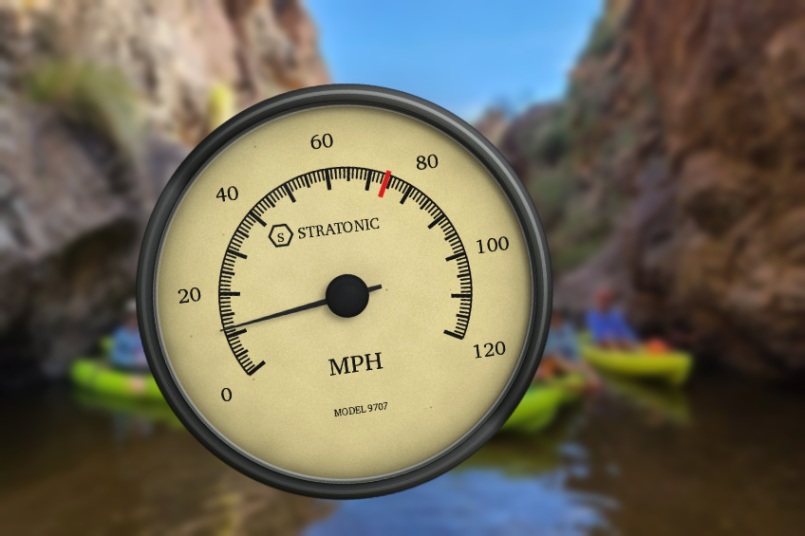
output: 12 (mph)
